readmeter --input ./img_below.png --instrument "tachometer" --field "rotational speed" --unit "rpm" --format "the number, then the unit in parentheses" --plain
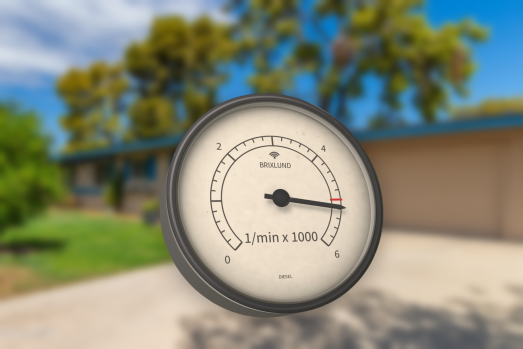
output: 5200 (rpm)
